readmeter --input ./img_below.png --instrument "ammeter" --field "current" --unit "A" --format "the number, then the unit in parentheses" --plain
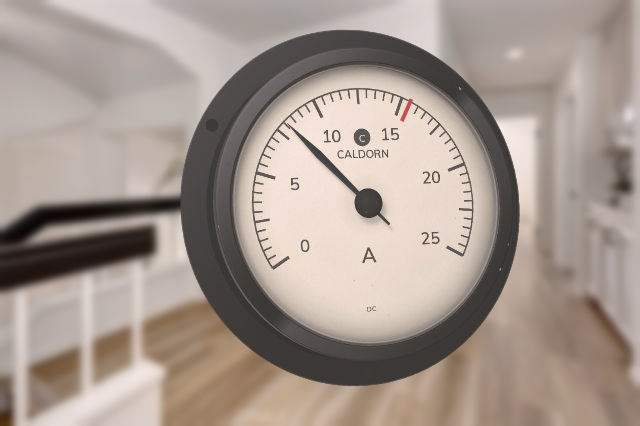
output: 8 (A)
